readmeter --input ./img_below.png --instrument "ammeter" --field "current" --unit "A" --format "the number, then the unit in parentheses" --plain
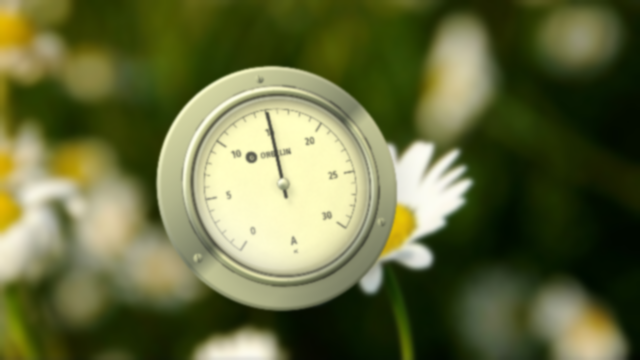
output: 15 (A)
